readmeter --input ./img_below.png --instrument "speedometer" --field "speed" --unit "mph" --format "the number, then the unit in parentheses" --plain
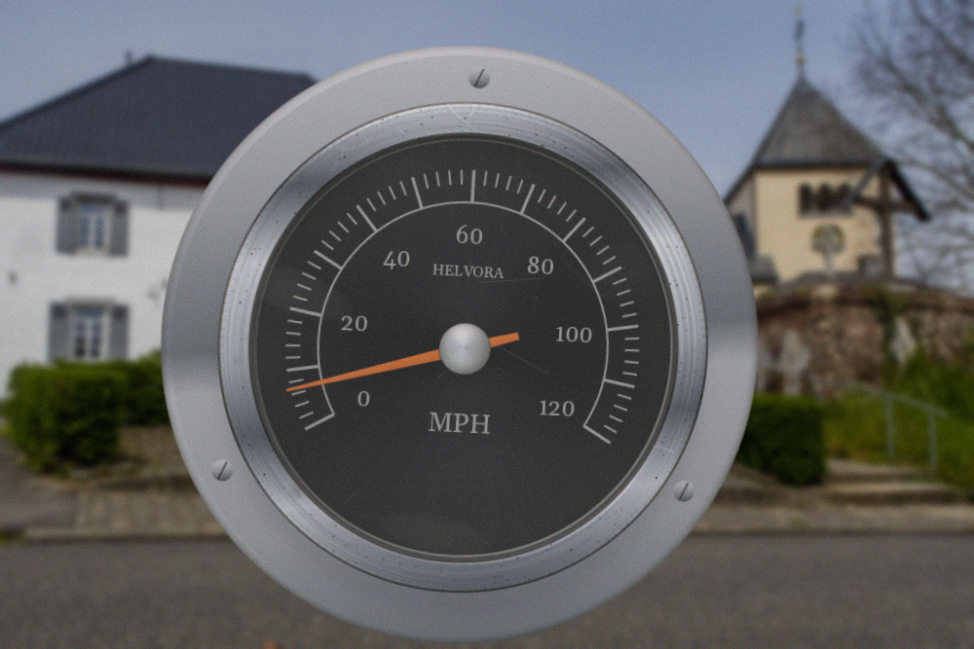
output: 7 (mph)
